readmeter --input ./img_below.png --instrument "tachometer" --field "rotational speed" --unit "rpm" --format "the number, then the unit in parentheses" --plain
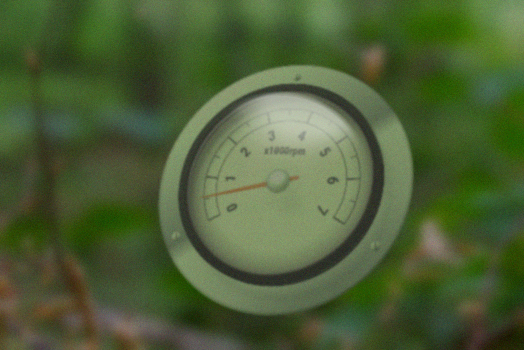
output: 500 (rpm)
